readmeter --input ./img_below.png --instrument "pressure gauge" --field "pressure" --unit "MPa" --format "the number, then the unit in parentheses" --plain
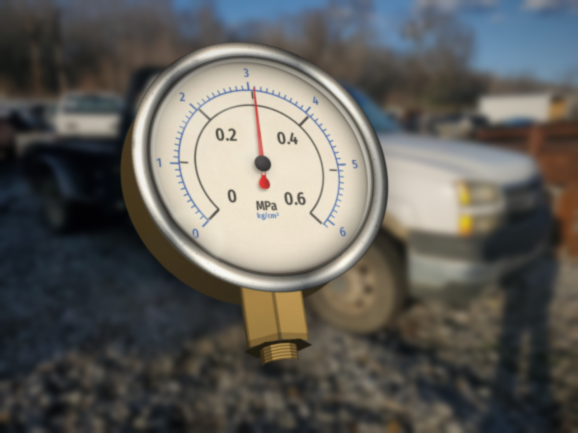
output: 0.3 (MPa)
